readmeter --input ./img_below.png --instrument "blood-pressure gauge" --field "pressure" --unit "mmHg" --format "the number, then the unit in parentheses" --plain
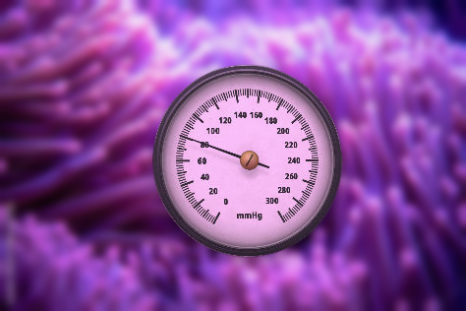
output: 80 (mmHg)
